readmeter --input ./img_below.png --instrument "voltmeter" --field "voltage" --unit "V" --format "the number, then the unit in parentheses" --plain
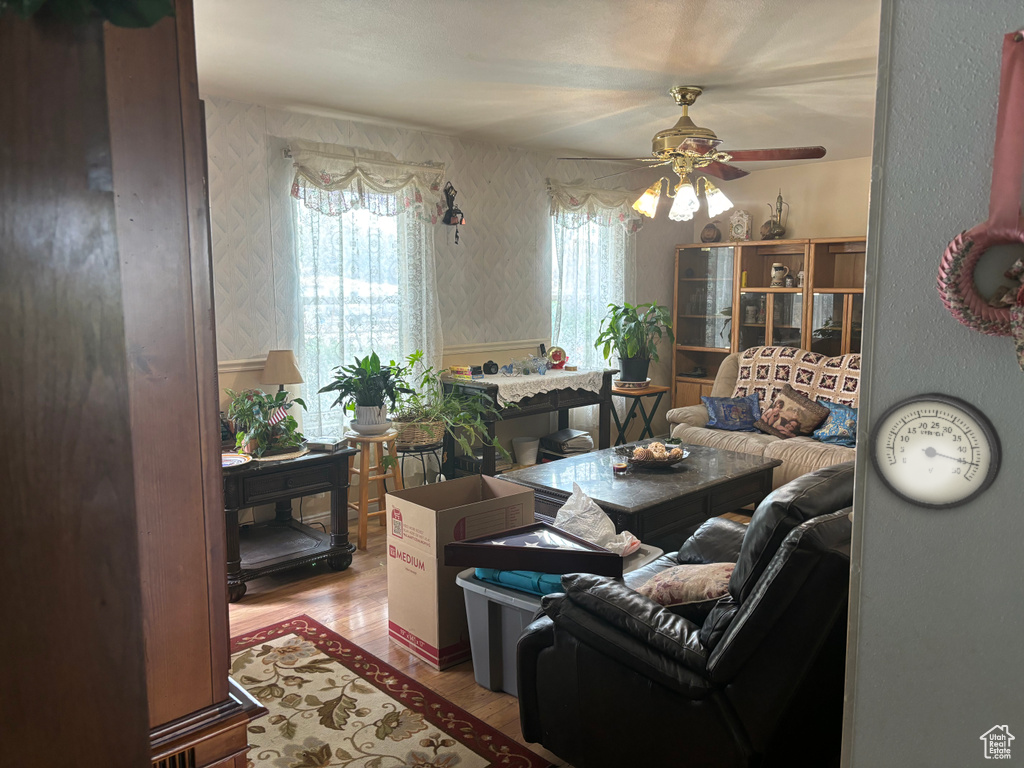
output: 45 (V)
